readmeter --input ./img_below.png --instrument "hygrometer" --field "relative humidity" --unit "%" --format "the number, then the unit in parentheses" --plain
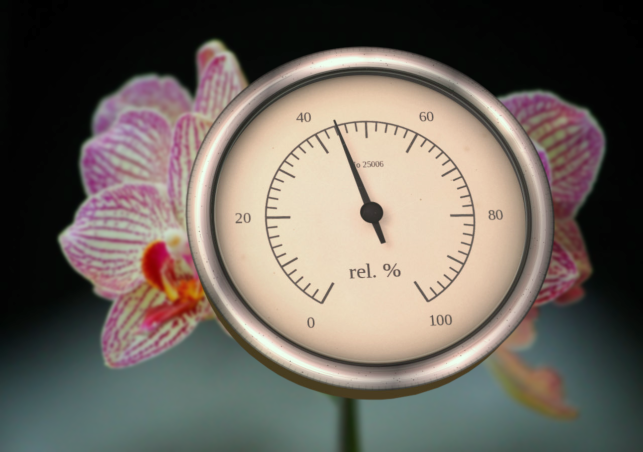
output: 44 (%)
